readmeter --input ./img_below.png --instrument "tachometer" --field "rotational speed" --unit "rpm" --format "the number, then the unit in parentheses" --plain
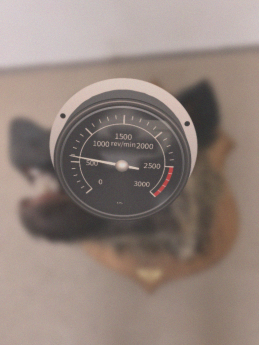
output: 600 (rpm)
